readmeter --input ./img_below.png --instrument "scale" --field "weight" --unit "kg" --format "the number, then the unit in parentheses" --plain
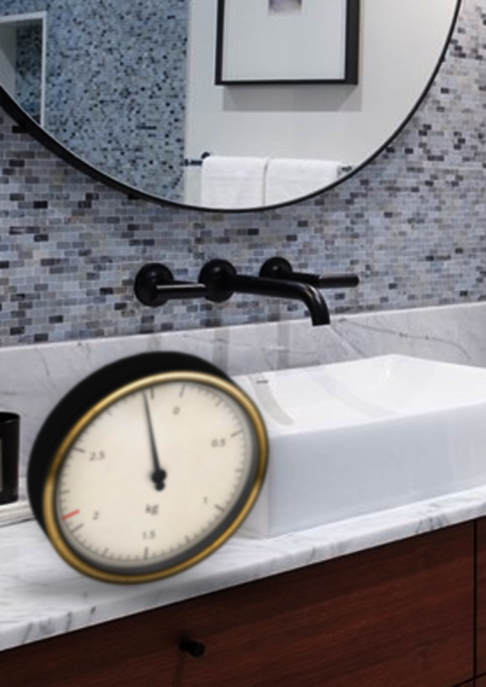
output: 2.95 (kg)
